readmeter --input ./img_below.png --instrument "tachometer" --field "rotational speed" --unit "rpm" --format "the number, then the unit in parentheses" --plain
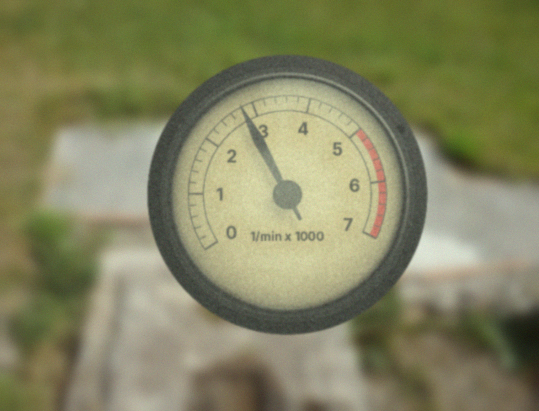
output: 2800 (rpm)
